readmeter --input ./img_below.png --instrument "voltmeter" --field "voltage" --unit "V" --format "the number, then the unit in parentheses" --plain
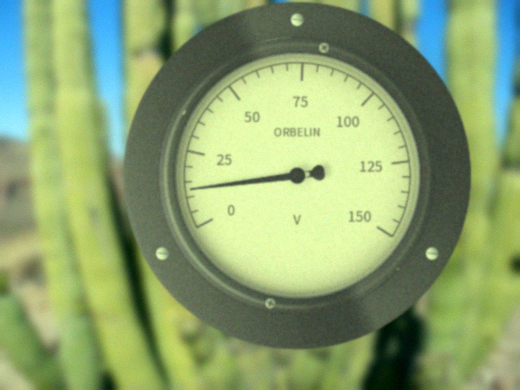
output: 12.5 (V)
